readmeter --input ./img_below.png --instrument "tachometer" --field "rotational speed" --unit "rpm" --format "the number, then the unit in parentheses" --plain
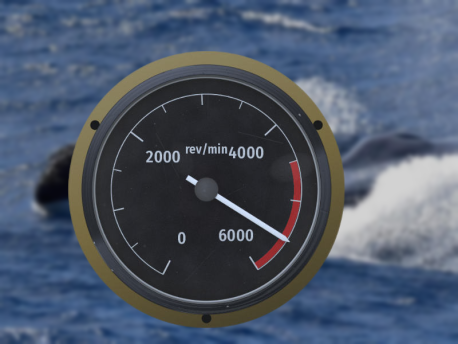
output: 5500 (rpm)
